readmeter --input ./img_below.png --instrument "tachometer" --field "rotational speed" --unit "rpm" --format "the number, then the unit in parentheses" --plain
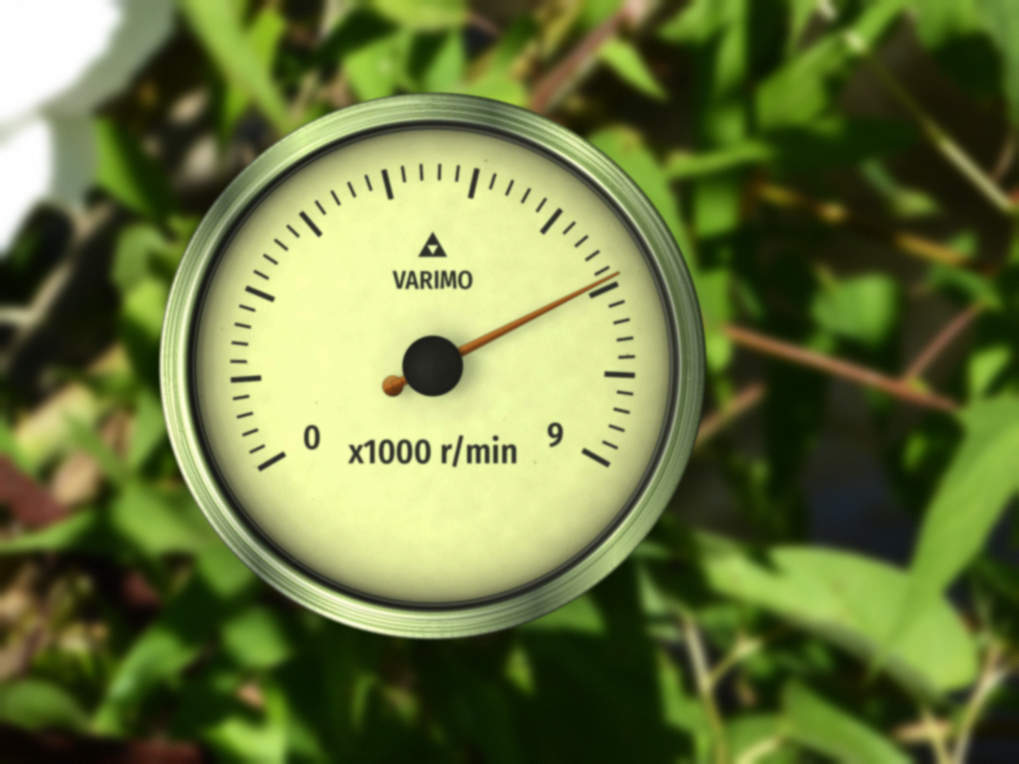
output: 6900 (rpm)
